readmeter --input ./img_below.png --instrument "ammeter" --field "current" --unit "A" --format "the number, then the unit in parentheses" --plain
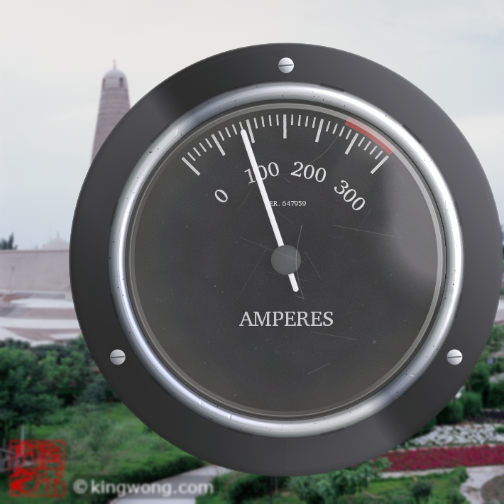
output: 90 (A)
